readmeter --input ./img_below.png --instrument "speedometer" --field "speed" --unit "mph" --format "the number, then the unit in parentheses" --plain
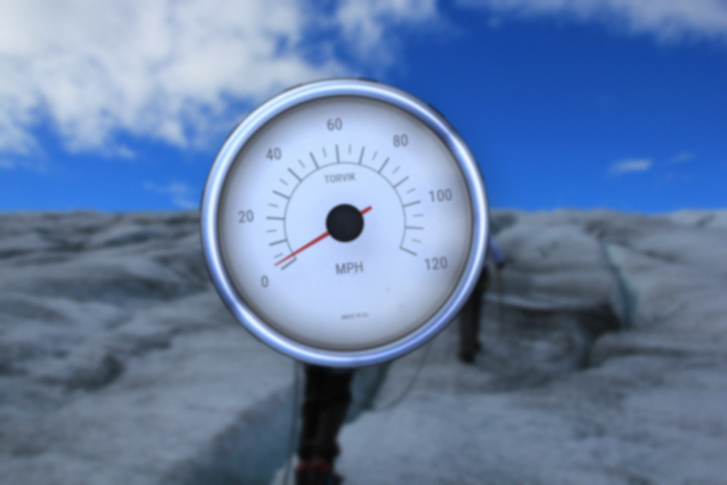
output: 2.5 (mph)
